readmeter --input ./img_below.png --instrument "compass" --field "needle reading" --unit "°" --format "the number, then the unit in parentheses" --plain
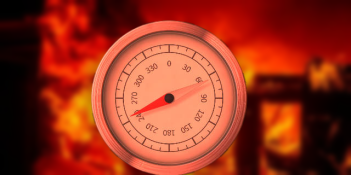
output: 245 (°)
